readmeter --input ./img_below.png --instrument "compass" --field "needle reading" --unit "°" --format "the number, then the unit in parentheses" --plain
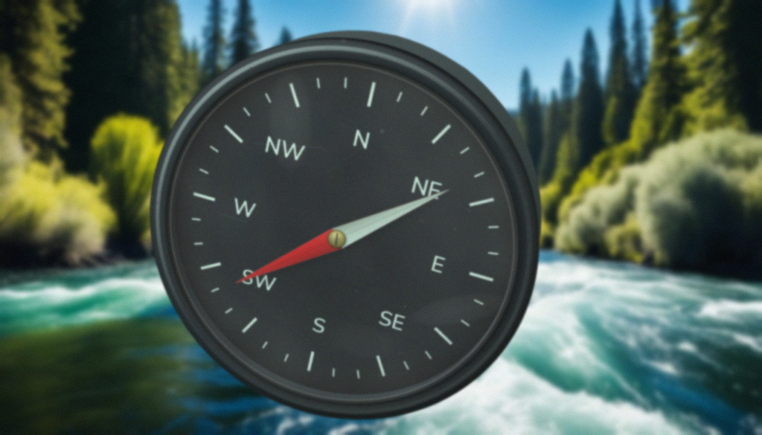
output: 230 (°)
